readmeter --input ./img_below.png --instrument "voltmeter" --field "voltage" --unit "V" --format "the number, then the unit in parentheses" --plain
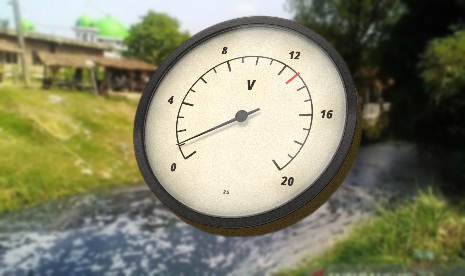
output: 1 (V)
